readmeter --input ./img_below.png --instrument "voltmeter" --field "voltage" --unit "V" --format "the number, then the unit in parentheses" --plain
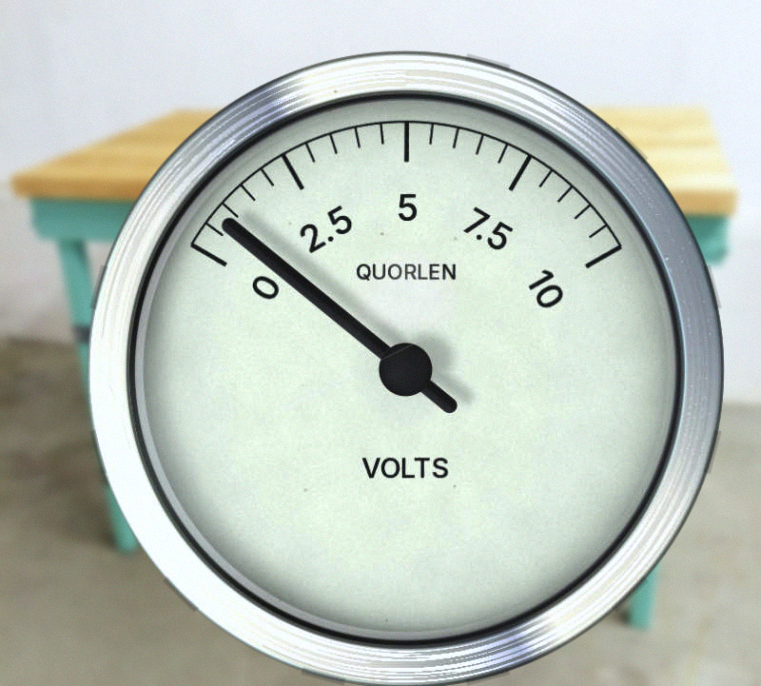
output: 0.75 (V)
